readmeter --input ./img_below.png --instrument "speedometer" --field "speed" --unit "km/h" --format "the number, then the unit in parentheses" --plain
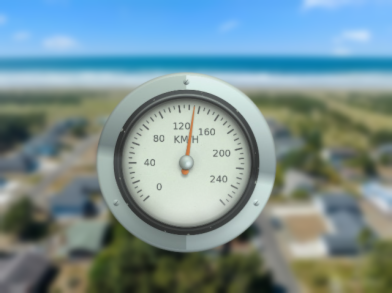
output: 135 (km/h)
